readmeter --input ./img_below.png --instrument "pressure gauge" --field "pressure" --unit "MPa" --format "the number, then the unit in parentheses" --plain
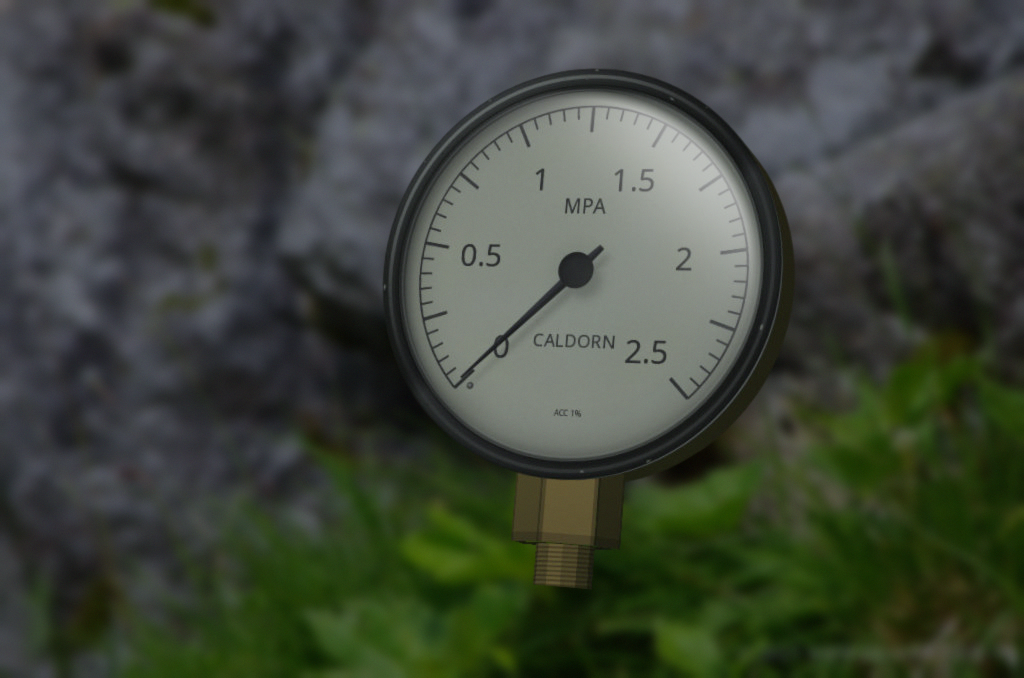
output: 0 (MPa)
